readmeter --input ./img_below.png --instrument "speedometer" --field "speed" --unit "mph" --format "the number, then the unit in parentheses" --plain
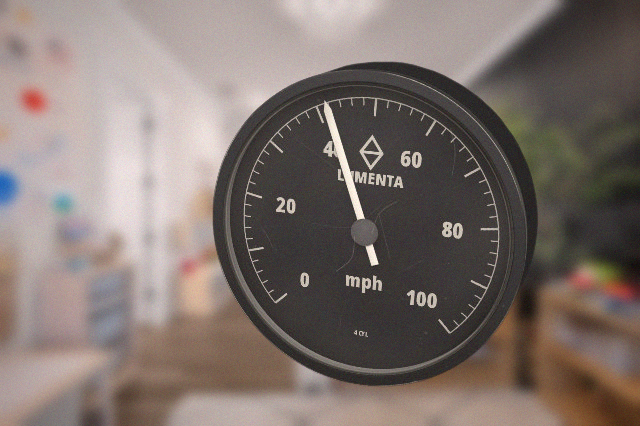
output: 42 (mph)
